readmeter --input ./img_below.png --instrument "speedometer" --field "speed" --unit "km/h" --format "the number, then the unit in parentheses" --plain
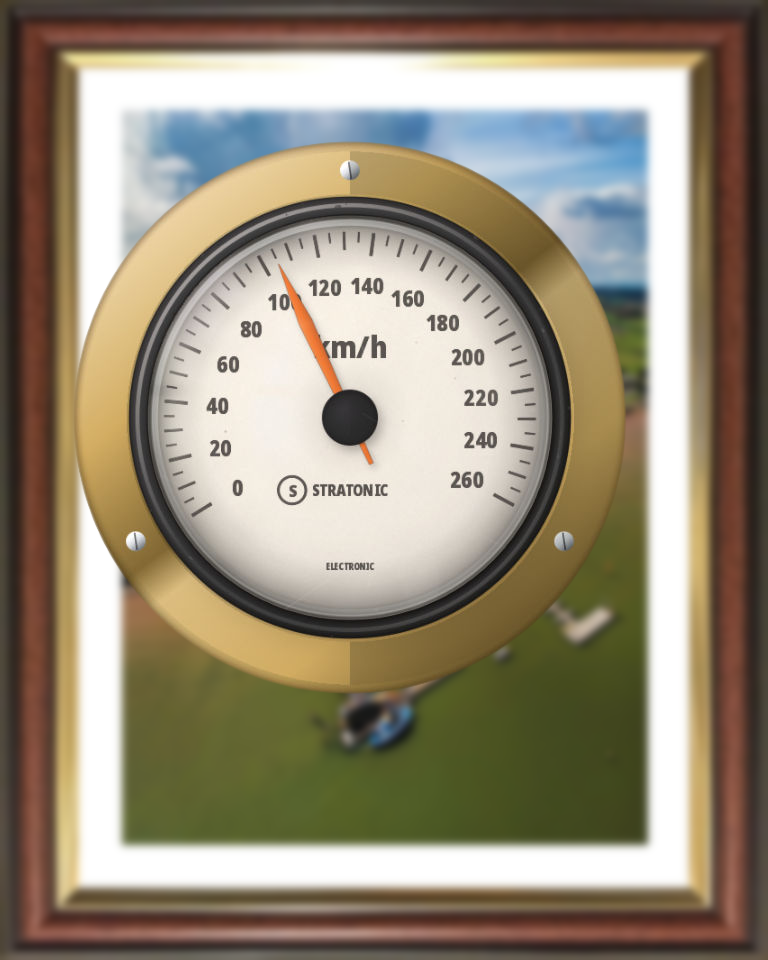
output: 105 (km/h)
